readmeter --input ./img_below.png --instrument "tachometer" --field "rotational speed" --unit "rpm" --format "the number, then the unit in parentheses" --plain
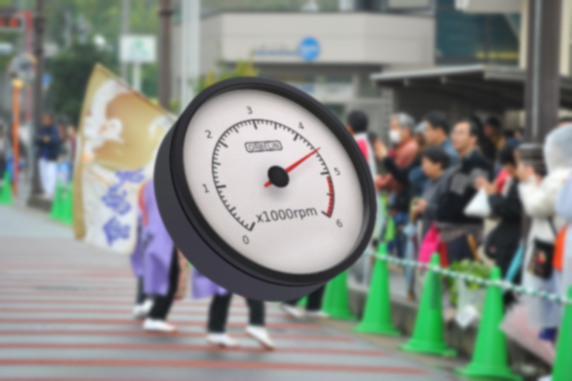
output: 4500 (rpm)
